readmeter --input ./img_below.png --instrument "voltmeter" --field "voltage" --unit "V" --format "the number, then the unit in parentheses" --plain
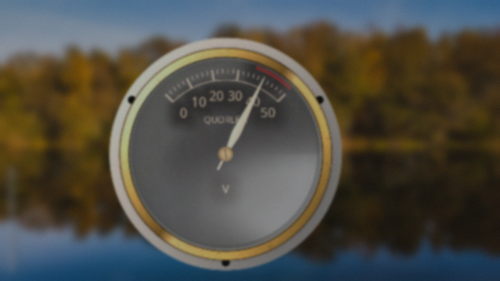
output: 40 (V)
